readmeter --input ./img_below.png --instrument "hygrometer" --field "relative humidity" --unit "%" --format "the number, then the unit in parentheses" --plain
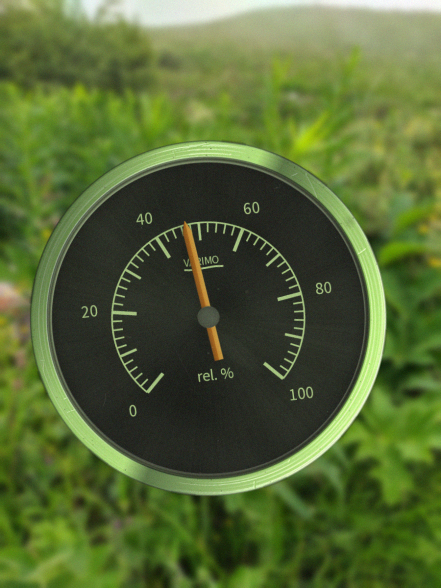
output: 47 (%)
